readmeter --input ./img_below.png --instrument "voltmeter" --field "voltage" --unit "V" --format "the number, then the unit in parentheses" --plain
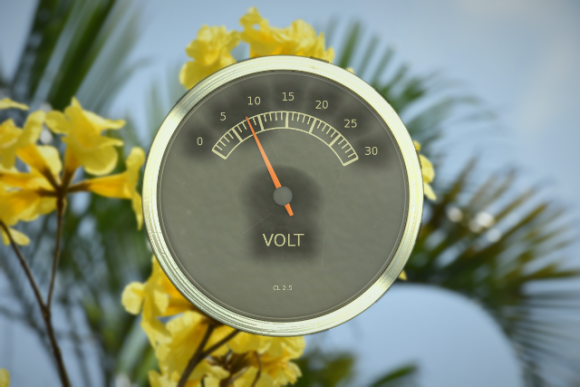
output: 8 (V)
